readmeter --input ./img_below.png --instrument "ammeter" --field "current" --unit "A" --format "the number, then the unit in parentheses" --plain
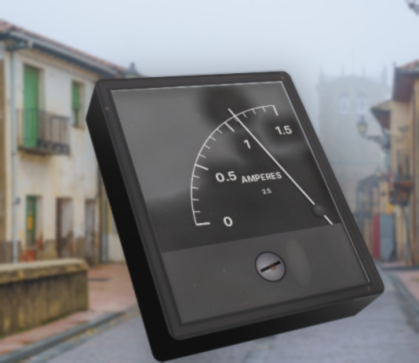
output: 1.1 (A)
